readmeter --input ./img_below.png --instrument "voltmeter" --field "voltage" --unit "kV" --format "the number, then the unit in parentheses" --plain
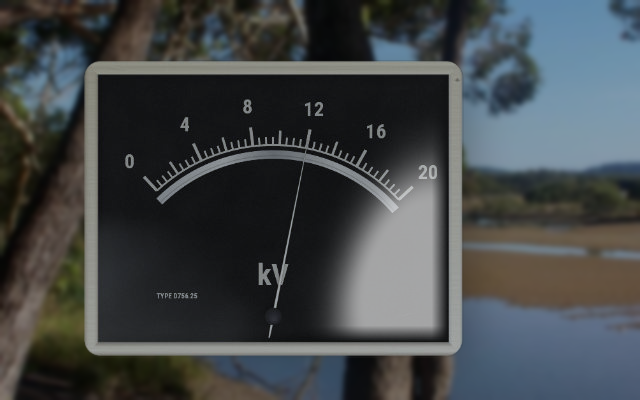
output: 12 (kV)
